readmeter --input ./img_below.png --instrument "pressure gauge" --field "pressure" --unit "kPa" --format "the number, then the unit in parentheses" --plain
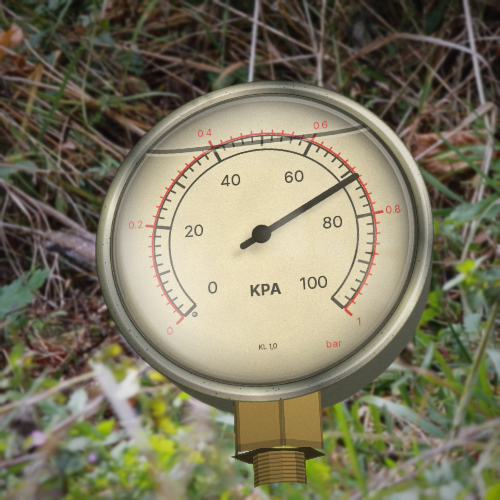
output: 72 (kPa)
